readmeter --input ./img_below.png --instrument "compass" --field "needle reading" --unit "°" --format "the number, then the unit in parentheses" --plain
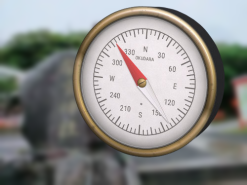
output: 320 (°)
